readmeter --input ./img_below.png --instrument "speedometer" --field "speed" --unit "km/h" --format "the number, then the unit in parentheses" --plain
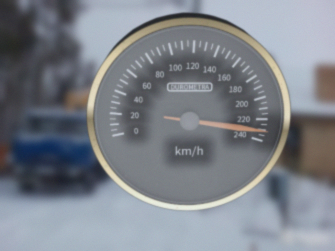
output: 230 (km/h)
